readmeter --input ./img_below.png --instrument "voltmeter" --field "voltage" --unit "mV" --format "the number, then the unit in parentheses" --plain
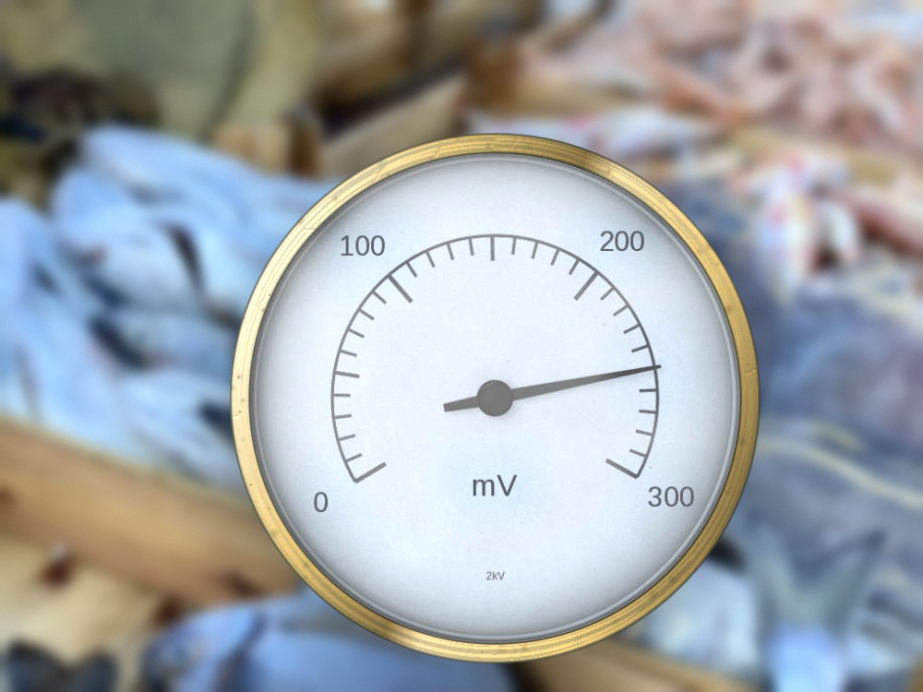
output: 250 (mV)
